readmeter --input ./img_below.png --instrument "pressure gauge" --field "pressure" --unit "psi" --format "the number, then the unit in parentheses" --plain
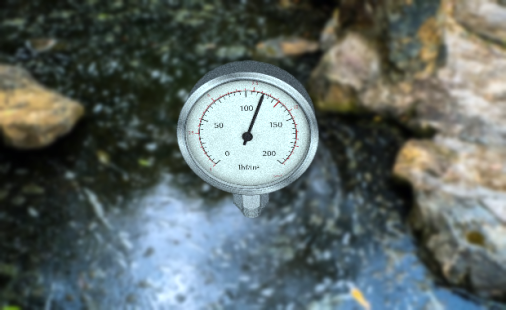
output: 115 (psi)
